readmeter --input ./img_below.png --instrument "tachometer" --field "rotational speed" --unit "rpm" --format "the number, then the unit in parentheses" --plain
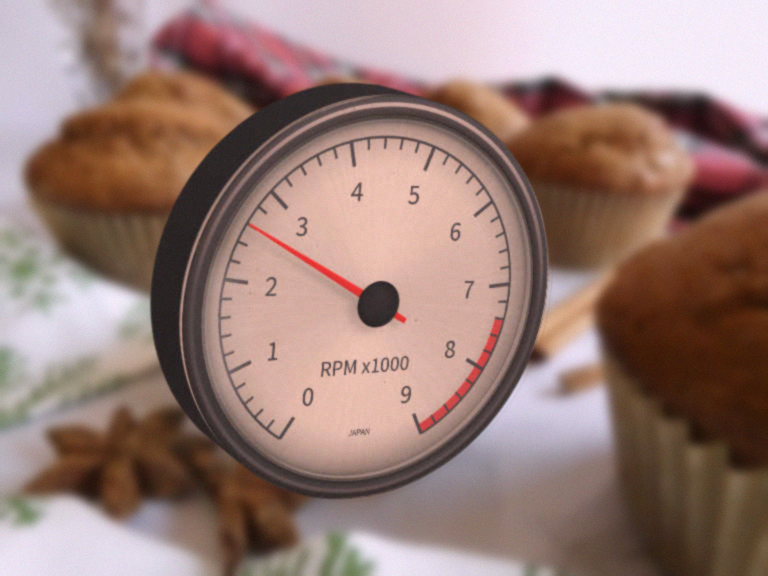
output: 2600 (rpm)
